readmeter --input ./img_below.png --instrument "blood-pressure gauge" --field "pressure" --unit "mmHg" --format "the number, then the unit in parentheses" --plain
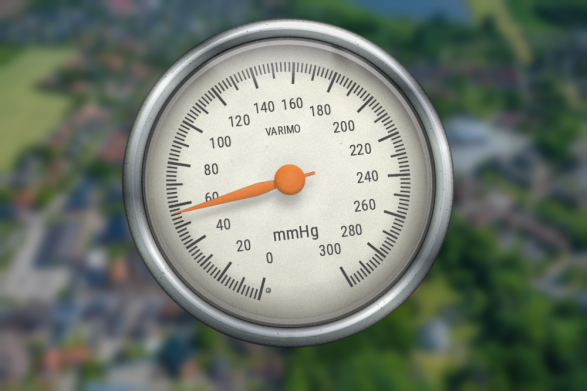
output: 56 (mmHg)
